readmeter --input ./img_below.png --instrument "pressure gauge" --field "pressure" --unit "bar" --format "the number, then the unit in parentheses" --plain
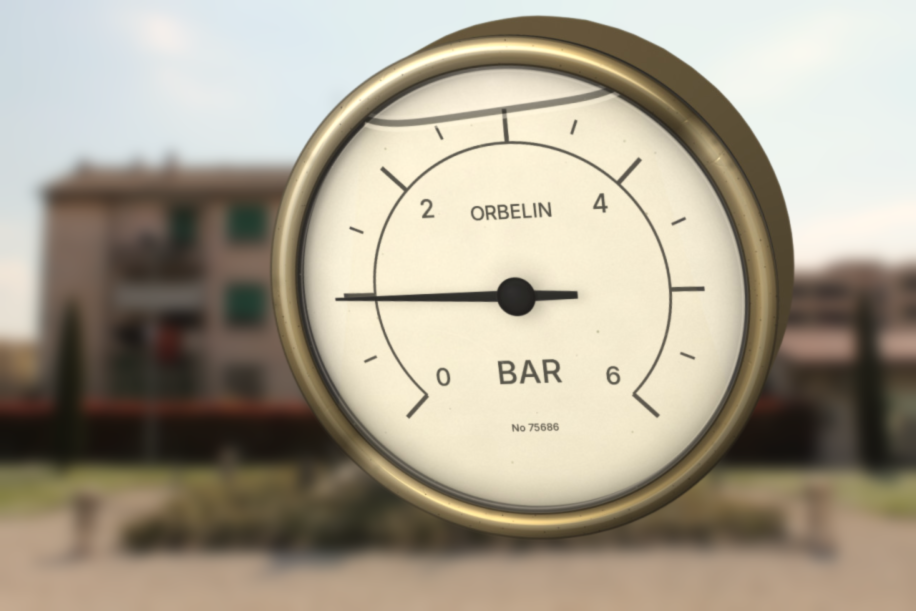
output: 1 (bar)
